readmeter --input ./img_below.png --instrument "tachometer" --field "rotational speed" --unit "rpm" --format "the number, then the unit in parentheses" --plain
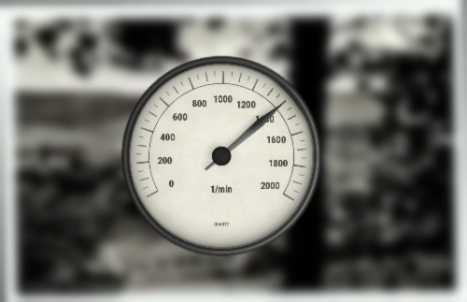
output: 1400 (rpm)
